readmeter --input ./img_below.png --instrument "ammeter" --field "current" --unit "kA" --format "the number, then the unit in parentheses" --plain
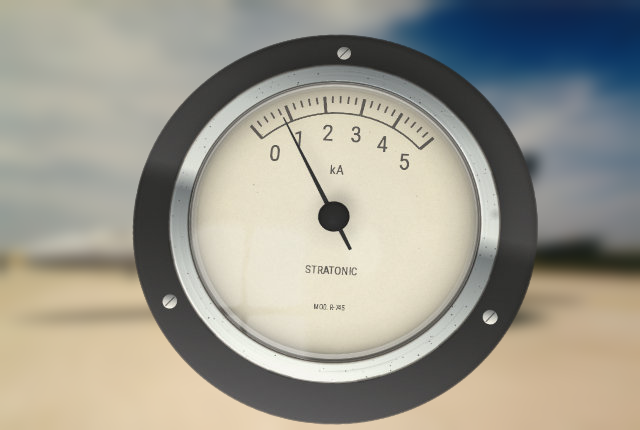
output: 0.8 (kA)
